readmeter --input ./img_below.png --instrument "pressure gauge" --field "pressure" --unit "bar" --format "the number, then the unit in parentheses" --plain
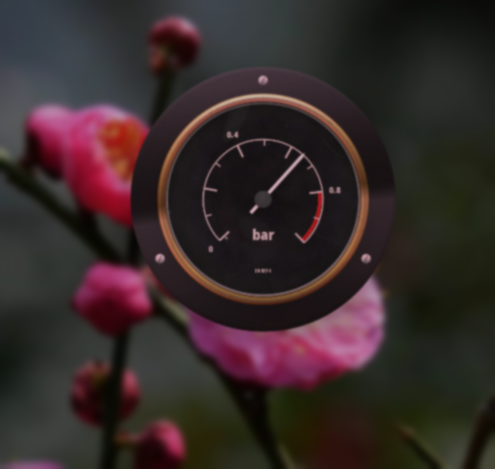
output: 0.65 (bar)
